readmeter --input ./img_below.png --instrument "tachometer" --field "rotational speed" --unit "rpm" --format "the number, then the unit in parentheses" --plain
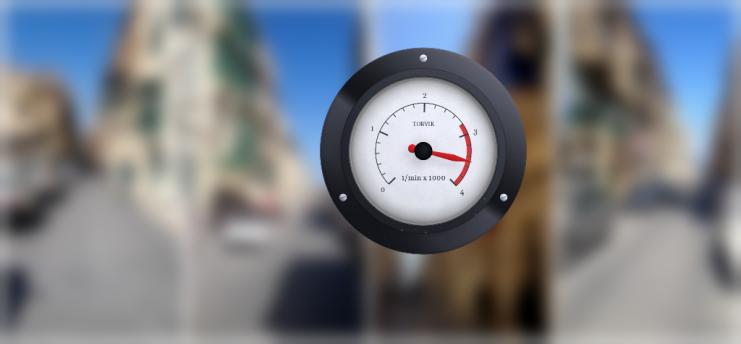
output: 3500 (rpm)
